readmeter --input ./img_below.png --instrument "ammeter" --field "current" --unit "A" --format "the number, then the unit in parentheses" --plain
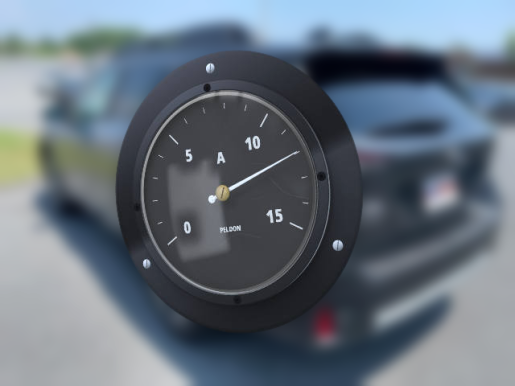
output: 12 (A)
